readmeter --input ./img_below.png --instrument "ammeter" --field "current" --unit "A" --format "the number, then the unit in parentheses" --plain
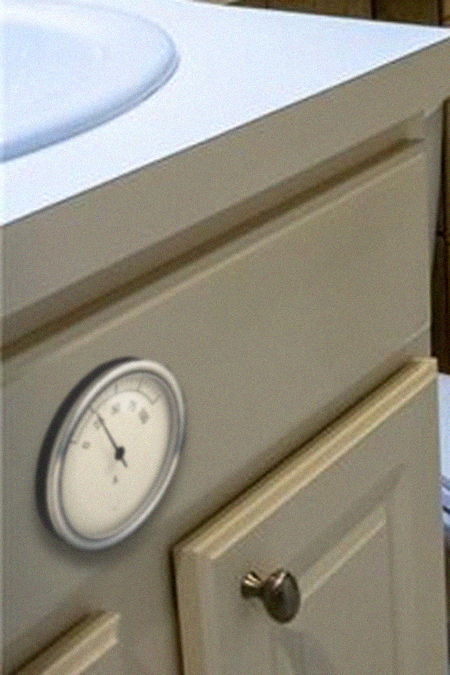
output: 25 (A)
